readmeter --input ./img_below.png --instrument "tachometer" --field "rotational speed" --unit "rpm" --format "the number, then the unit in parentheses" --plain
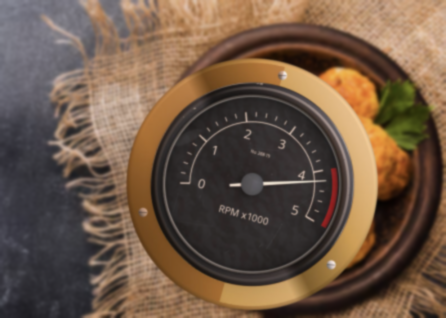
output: 4200 (rpm)
